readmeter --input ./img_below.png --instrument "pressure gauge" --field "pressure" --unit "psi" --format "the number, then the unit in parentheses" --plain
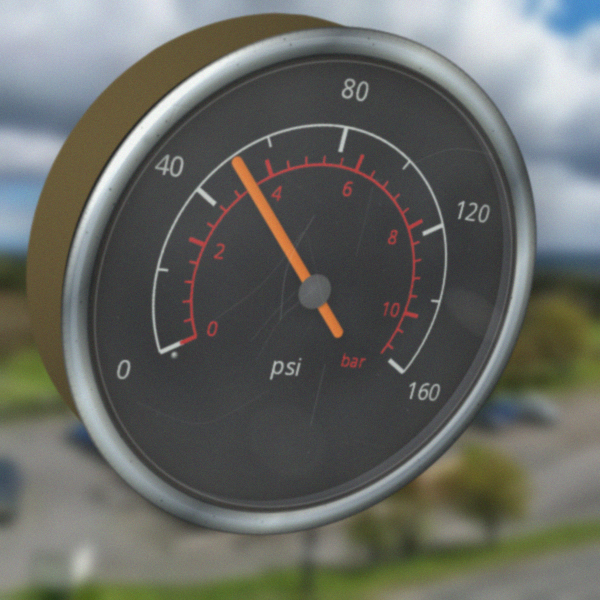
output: 50 (psi)
